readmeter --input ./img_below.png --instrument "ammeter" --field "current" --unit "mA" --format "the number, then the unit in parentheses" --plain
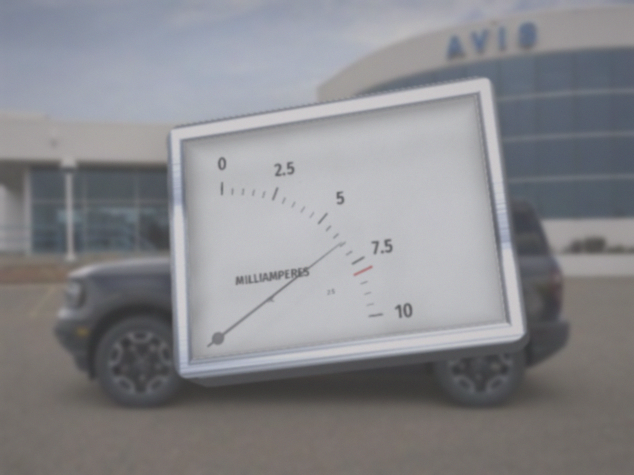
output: 6.5 (mA)
